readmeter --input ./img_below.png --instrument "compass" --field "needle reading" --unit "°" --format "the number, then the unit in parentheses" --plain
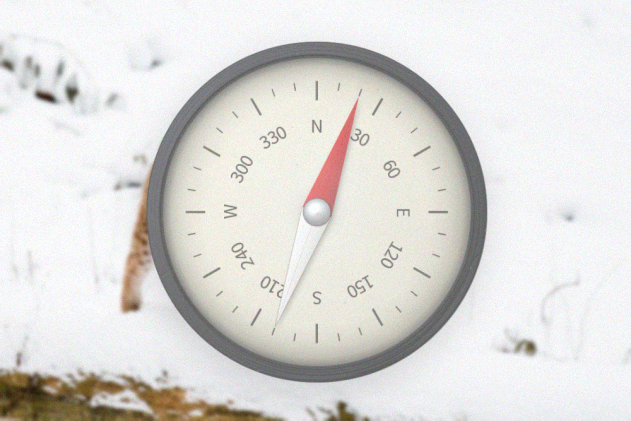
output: 20 (°)
